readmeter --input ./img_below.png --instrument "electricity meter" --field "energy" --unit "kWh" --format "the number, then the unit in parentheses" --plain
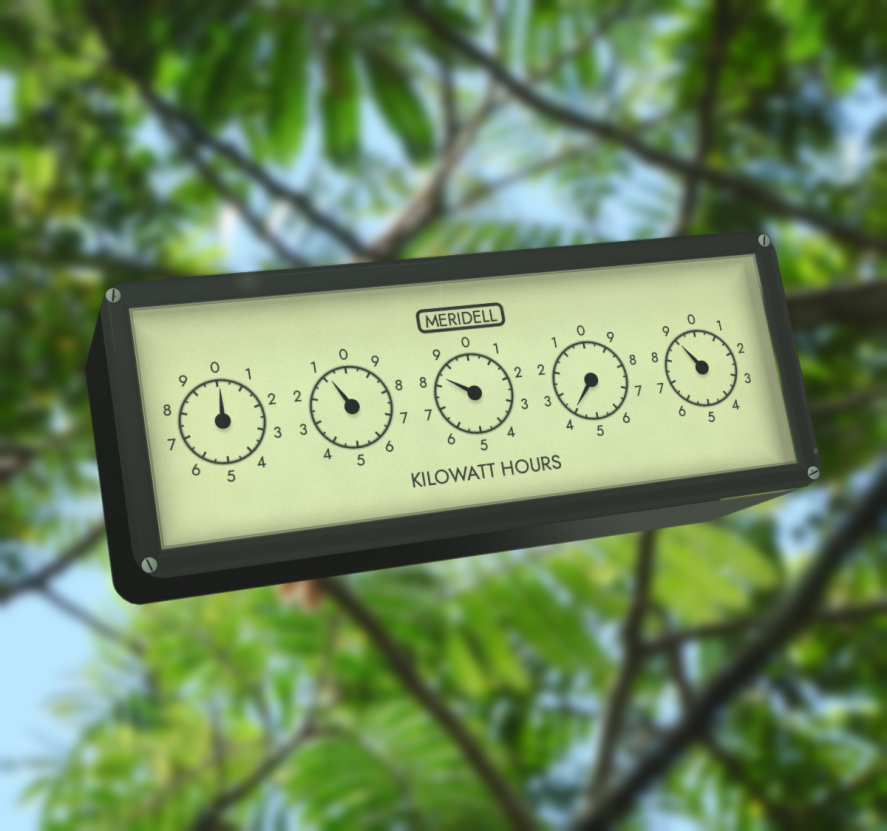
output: 839 (kWh)
